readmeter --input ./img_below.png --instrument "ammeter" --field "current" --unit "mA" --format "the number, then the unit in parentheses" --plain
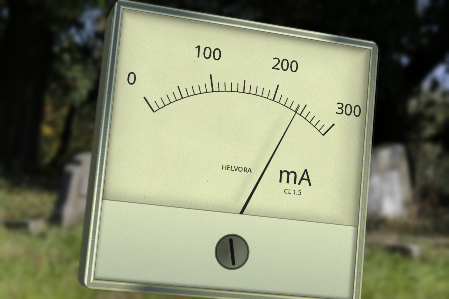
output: 240 (mA)
